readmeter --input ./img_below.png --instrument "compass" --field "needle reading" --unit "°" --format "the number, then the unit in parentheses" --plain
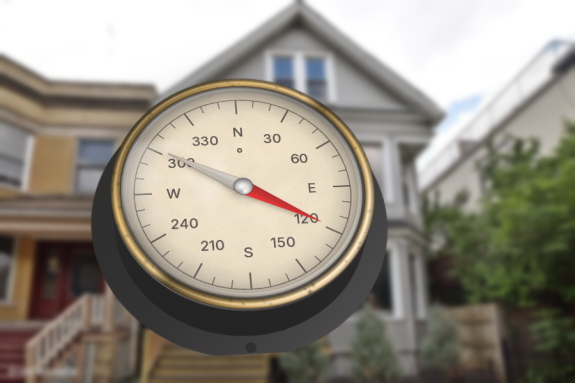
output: 120 (°)
